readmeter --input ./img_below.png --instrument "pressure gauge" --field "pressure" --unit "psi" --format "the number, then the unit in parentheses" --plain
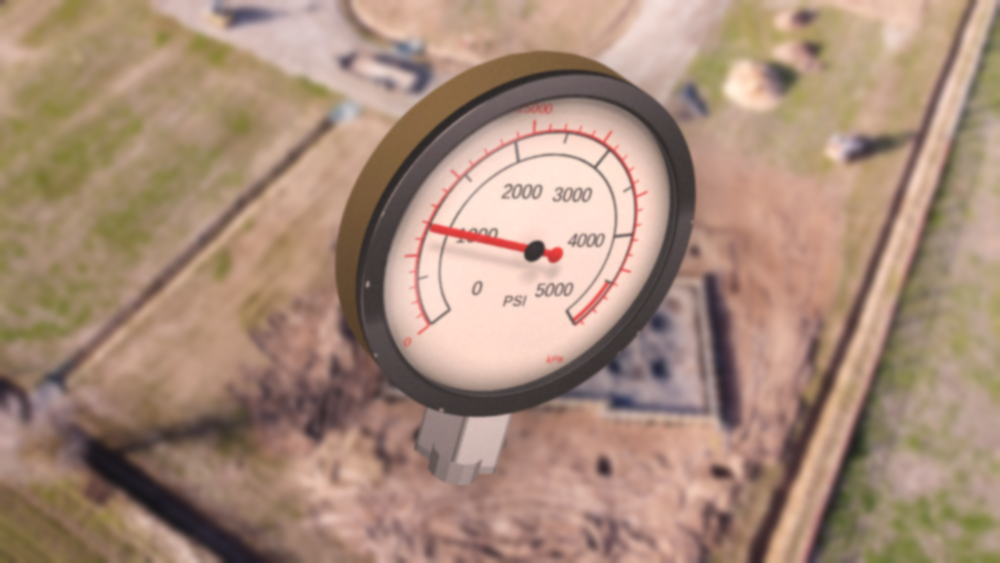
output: 1000 (psi)
